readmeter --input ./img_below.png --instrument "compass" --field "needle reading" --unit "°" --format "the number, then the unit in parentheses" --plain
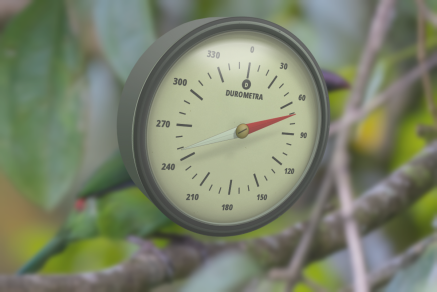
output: 70 (°)
